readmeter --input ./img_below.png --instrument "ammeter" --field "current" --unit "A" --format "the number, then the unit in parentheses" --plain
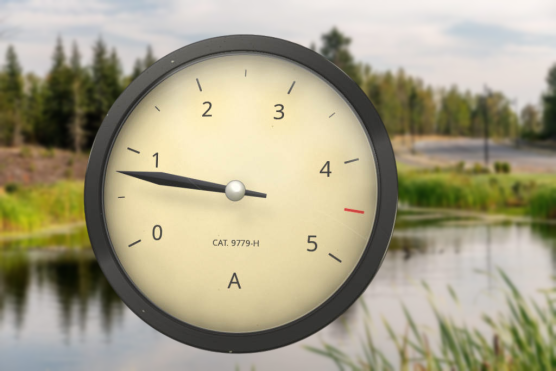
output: 0.75 (A)
